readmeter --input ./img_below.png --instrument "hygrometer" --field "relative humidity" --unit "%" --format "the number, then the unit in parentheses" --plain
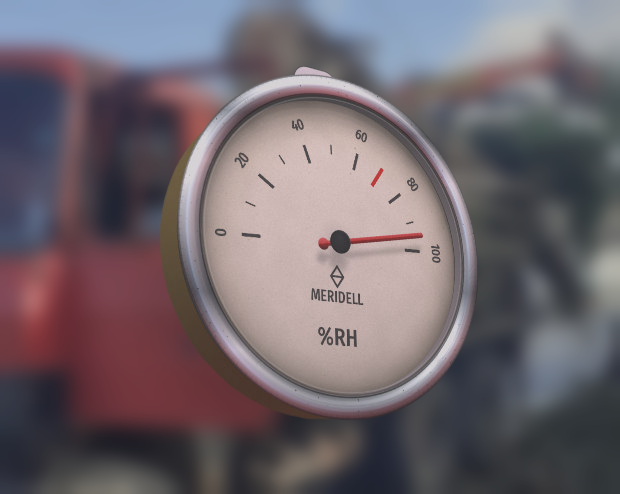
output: 95 (%)
